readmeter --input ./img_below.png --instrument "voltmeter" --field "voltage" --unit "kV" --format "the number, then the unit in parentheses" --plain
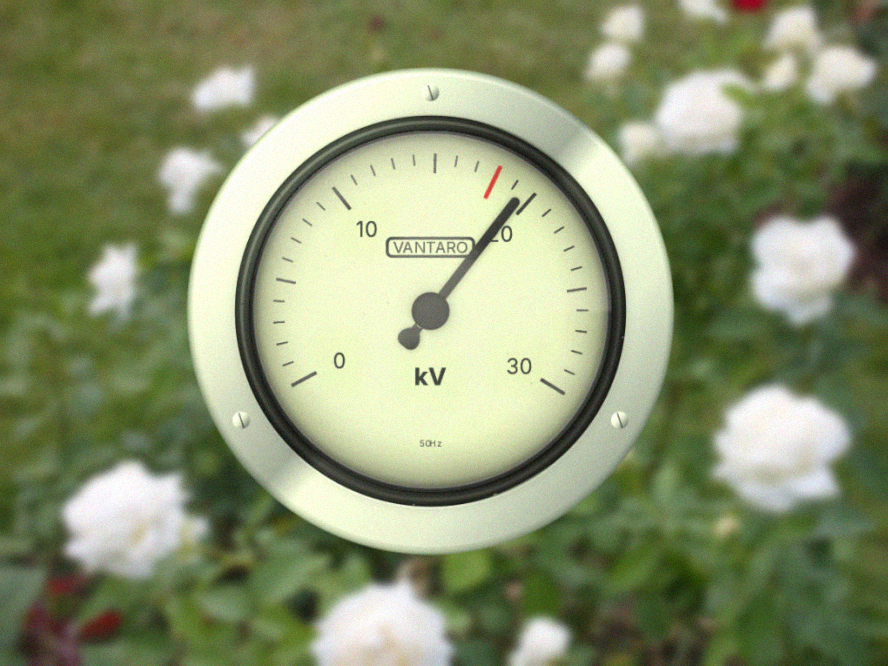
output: 19.5 (kV)
